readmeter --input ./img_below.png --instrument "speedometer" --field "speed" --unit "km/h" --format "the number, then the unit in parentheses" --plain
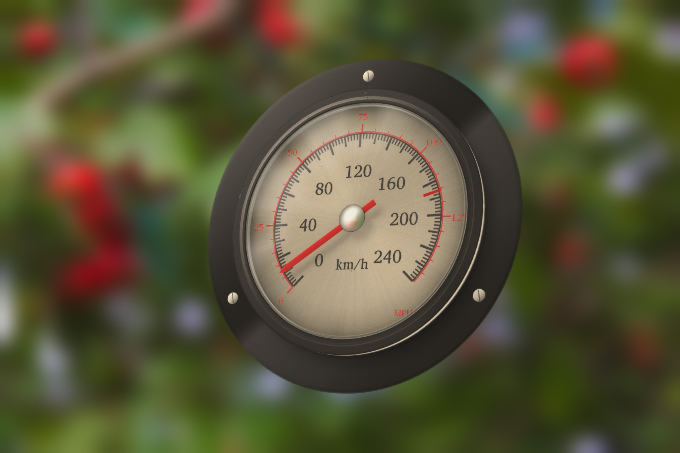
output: 10 (km/h)
